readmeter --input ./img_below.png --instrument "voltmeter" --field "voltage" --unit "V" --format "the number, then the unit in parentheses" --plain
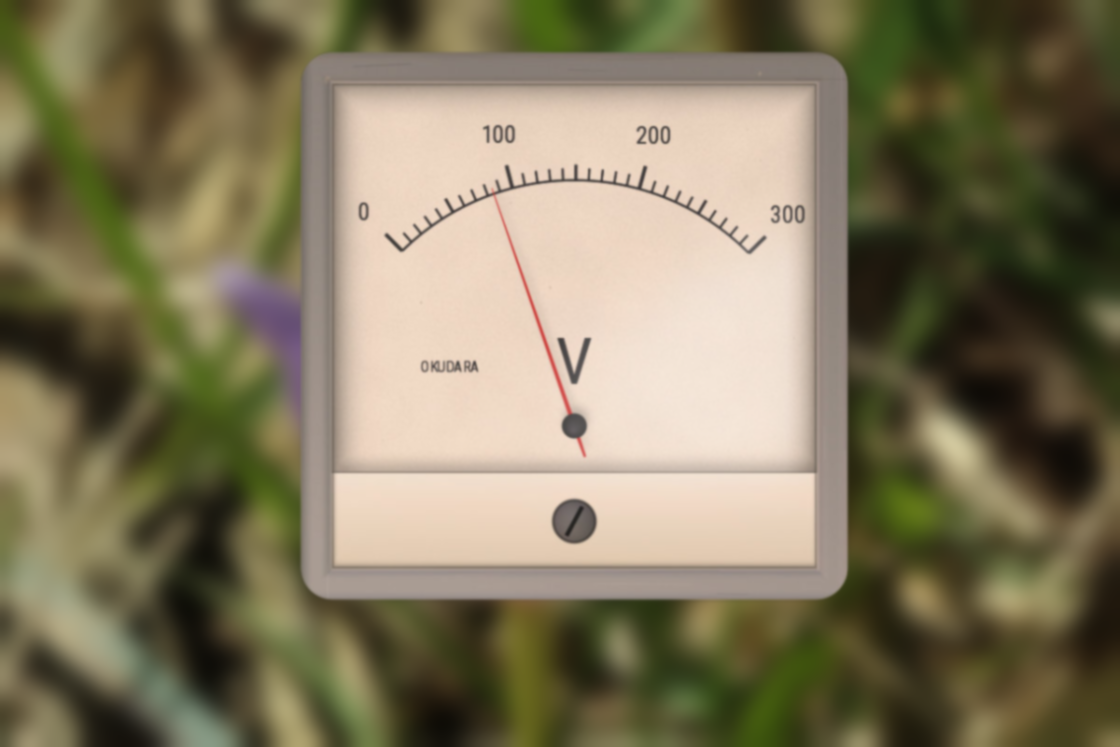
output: 85 (V)
